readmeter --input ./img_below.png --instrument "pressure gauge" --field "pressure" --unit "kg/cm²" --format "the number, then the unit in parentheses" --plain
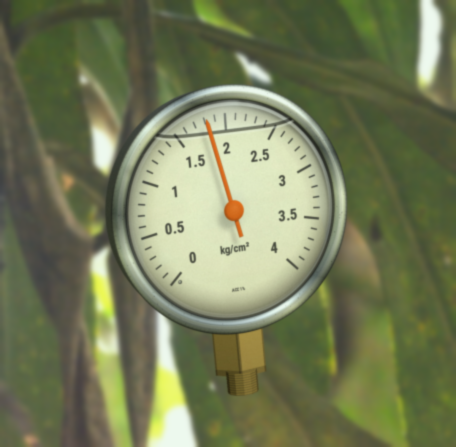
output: 1.8 (kg/cm²)
